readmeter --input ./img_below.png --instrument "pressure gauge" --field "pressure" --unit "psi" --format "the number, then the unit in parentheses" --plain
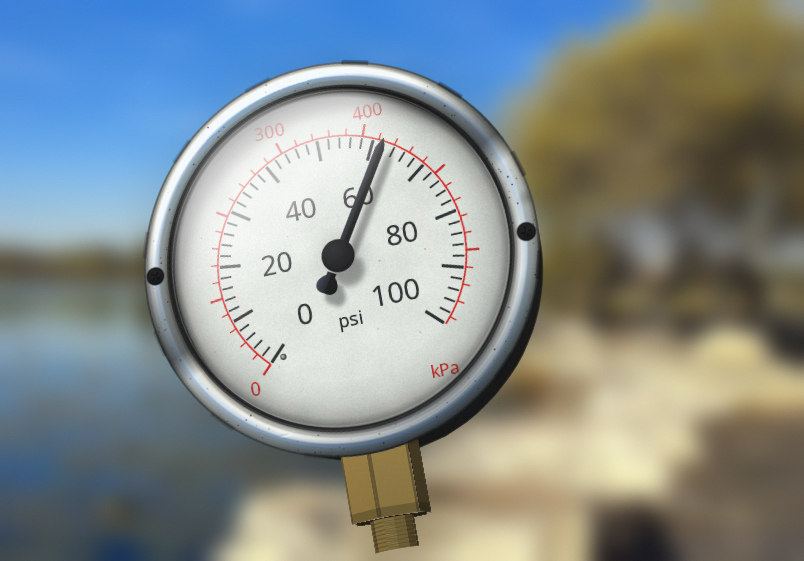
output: 62 (psi)
